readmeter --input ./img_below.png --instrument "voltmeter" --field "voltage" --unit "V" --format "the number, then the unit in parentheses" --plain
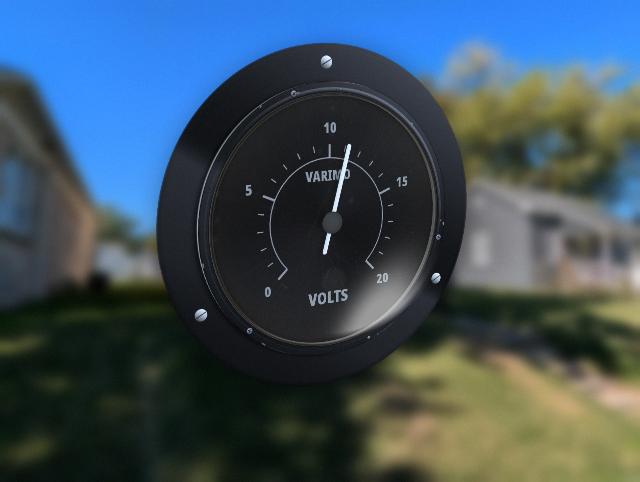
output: 11 (V)
